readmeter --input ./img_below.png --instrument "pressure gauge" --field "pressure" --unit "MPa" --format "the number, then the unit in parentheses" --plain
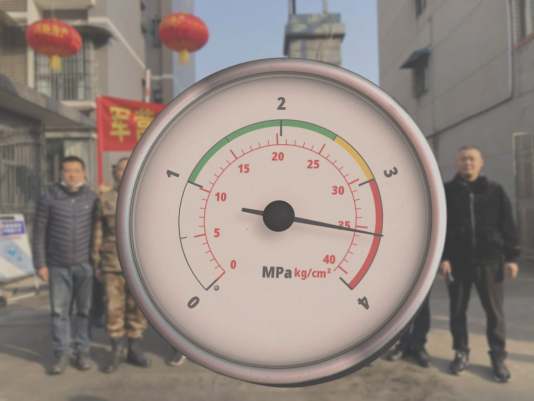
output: 3.5 (MPa)
